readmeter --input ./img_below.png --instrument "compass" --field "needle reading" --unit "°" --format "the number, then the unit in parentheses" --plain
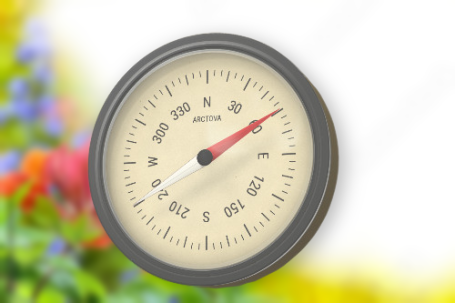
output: 60 (°)
